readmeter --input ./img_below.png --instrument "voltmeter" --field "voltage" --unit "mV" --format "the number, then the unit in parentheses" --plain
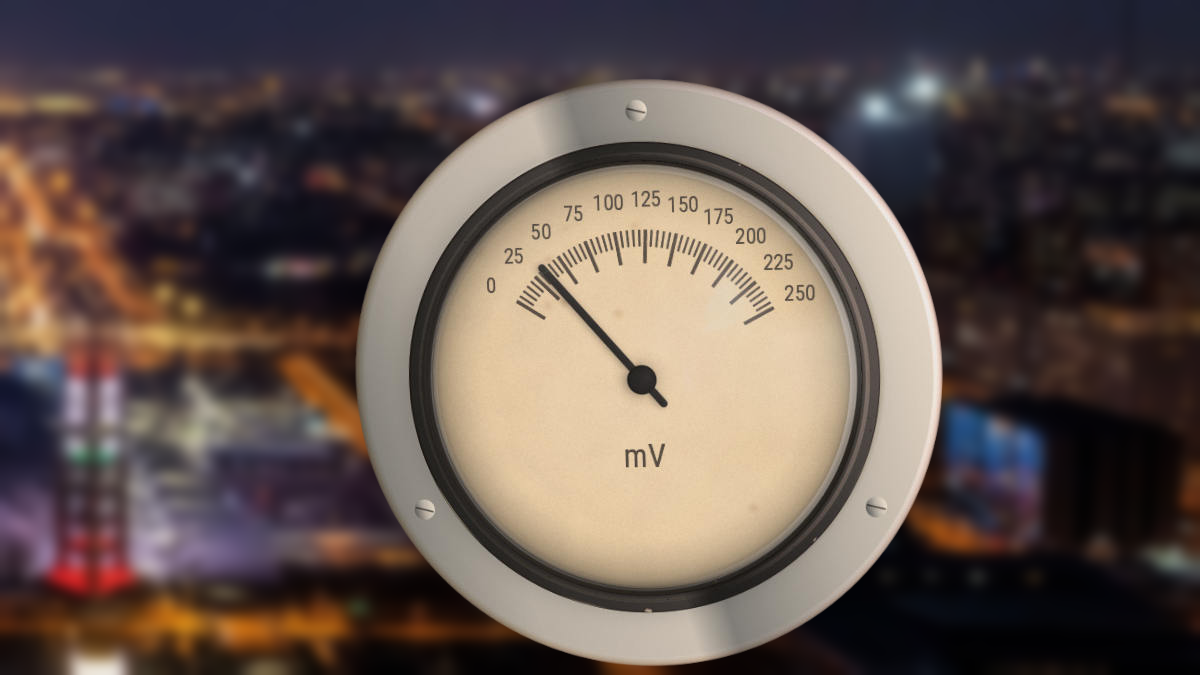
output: 35 (mV)
